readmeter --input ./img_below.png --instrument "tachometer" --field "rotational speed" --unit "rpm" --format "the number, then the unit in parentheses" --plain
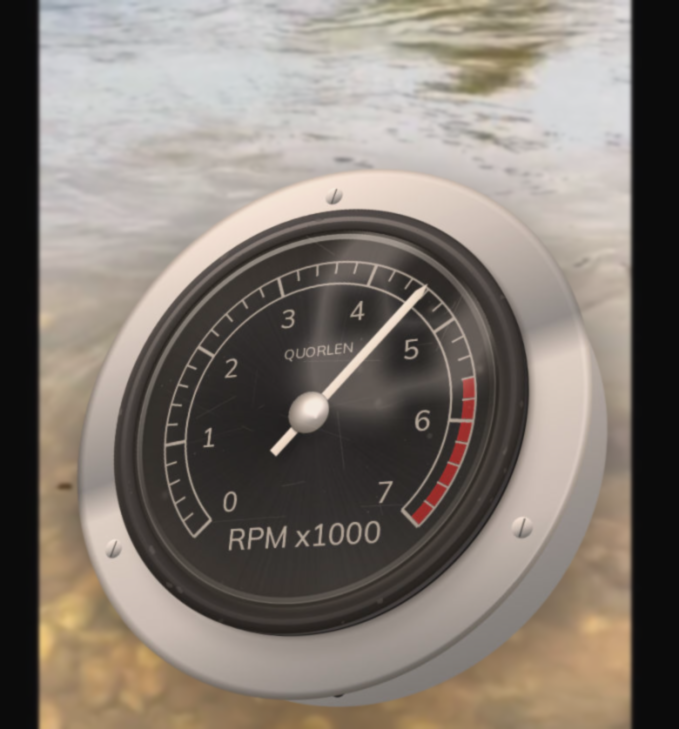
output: 4600 (rpm)
